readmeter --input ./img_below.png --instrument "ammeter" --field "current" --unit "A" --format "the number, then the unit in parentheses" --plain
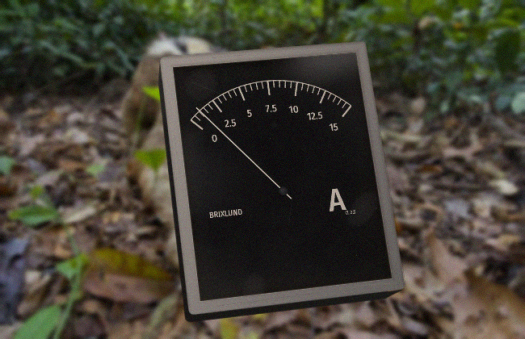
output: 1 (A)
